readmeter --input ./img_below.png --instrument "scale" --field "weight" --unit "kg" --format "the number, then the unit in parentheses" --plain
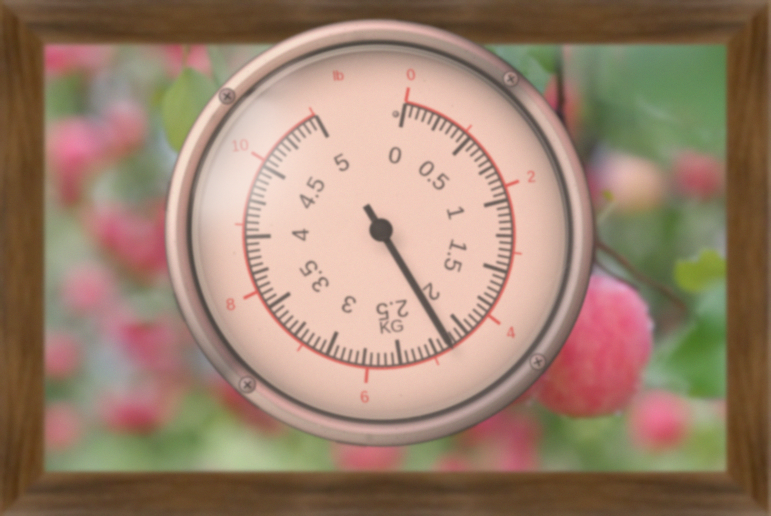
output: 2.15 (kg)
